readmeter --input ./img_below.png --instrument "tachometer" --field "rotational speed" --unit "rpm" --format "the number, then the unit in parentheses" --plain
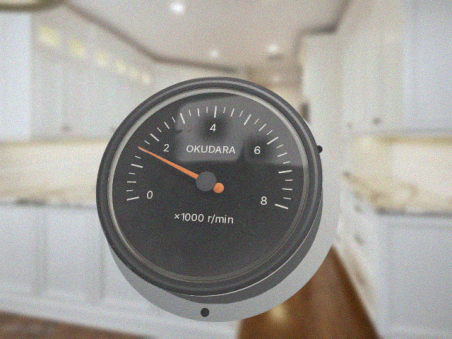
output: 1500 (rpm)
